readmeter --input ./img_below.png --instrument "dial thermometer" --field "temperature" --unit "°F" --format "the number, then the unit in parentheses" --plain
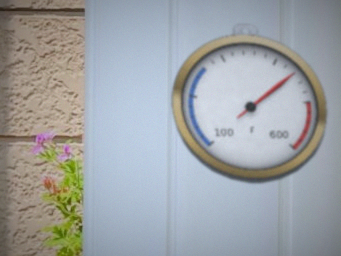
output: 440 (°F)
